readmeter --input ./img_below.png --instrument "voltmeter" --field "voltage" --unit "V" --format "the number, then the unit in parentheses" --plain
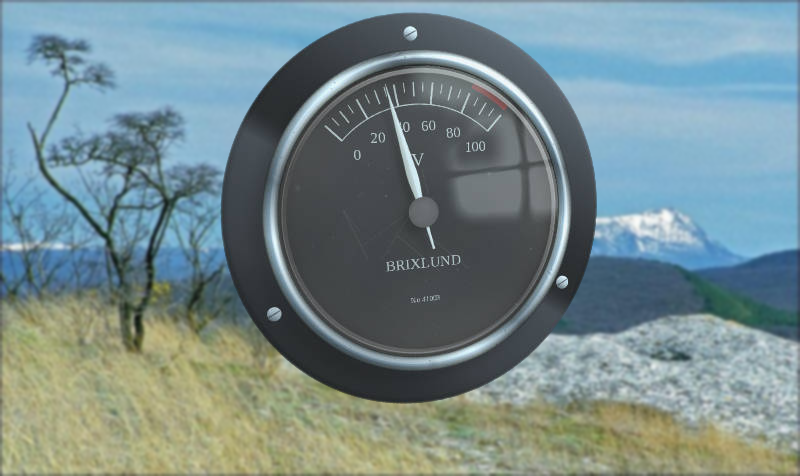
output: 35 (V)
